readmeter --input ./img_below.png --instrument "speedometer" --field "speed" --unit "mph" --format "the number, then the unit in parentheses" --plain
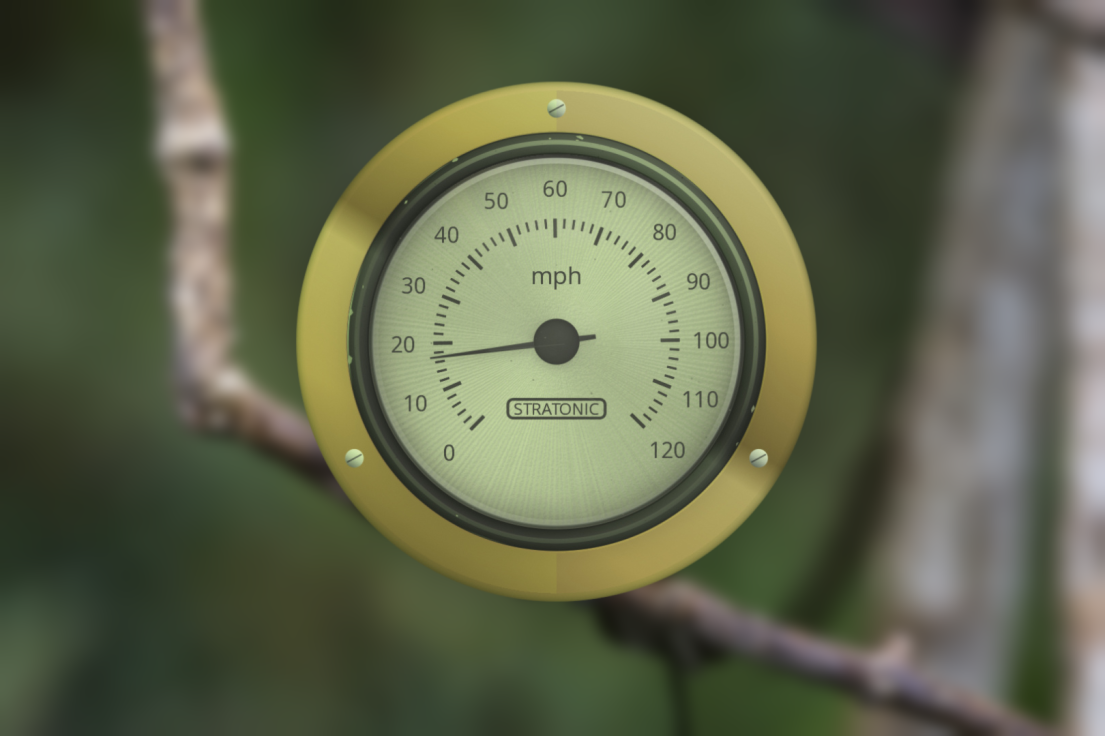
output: 17 (mph)
